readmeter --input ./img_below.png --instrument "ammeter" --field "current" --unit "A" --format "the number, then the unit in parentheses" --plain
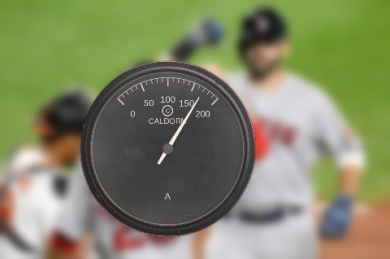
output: 170 (A)
